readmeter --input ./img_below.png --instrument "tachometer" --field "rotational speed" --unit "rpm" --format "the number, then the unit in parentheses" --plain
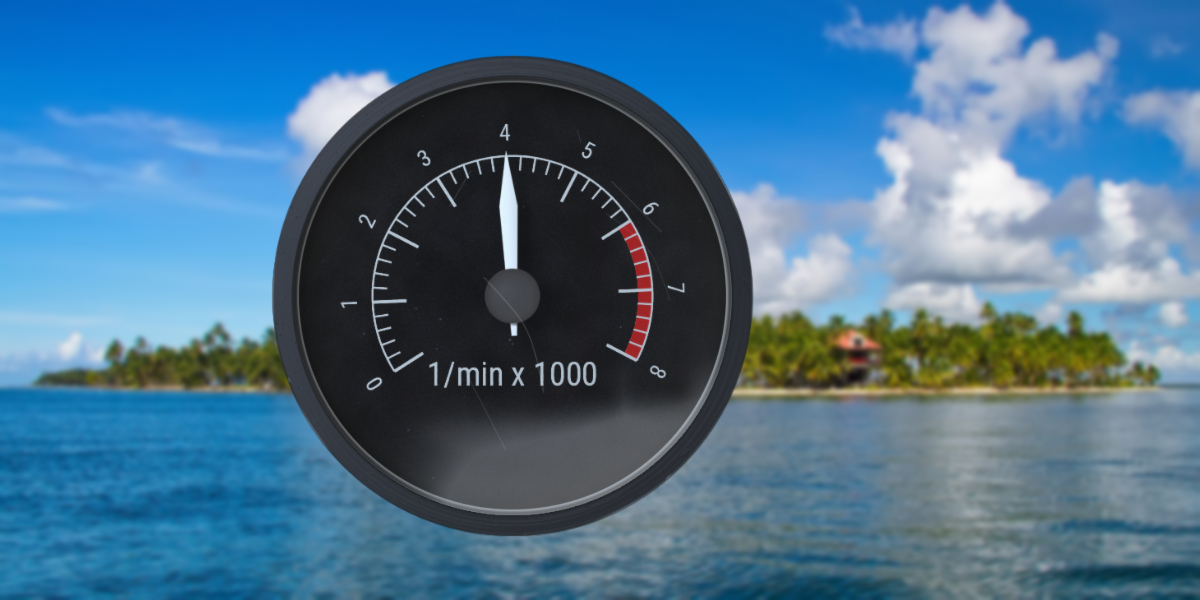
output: 4000 (rpm)
